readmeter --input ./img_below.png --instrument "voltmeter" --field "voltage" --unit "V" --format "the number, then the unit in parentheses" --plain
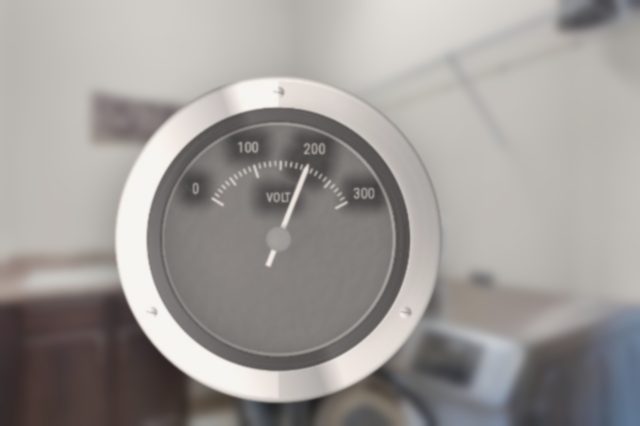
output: 200 (V)
